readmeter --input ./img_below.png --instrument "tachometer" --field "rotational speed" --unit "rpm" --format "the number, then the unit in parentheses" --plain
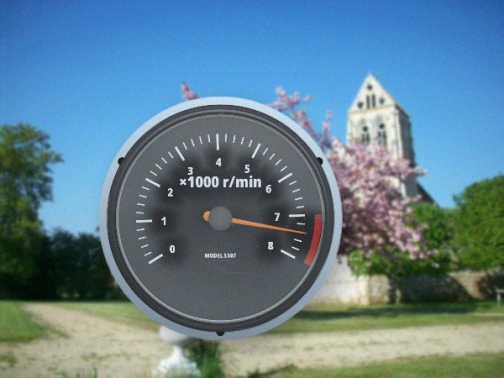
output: 7400 (rpm)
